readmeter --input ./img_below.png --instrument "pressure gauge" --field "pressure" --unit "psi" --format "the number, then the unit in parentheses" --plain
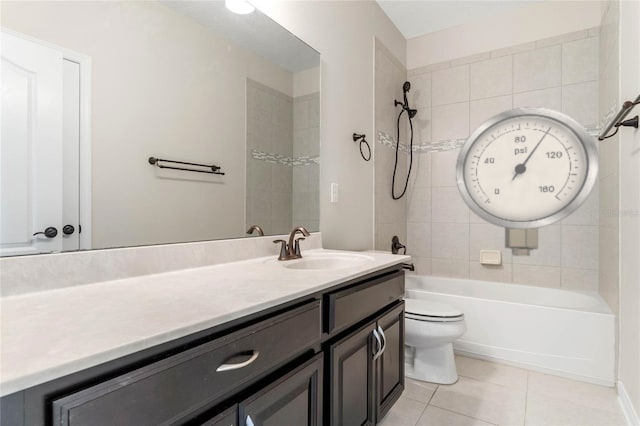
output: 100 (psi)
